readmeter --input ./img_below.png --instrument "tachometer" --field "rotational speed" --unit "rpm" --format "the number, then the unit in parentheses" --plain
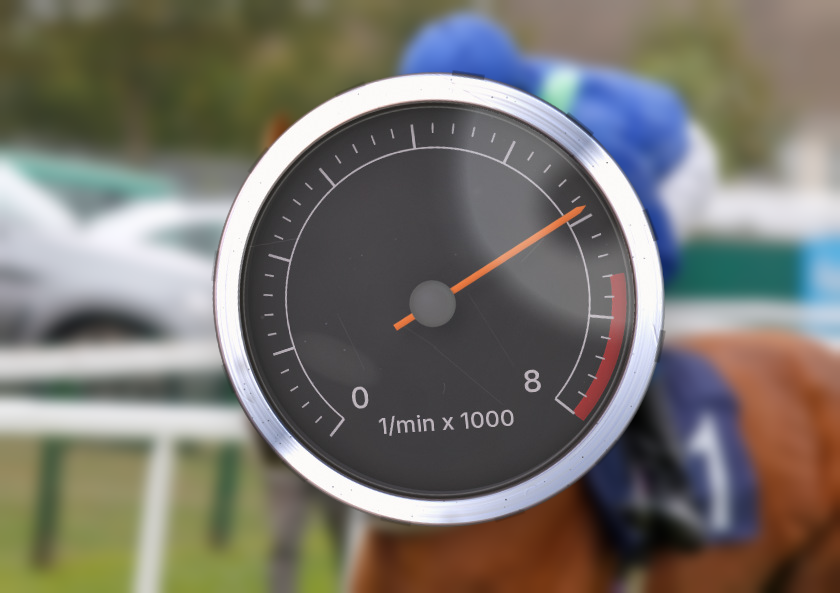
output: 5900 (rpm)
